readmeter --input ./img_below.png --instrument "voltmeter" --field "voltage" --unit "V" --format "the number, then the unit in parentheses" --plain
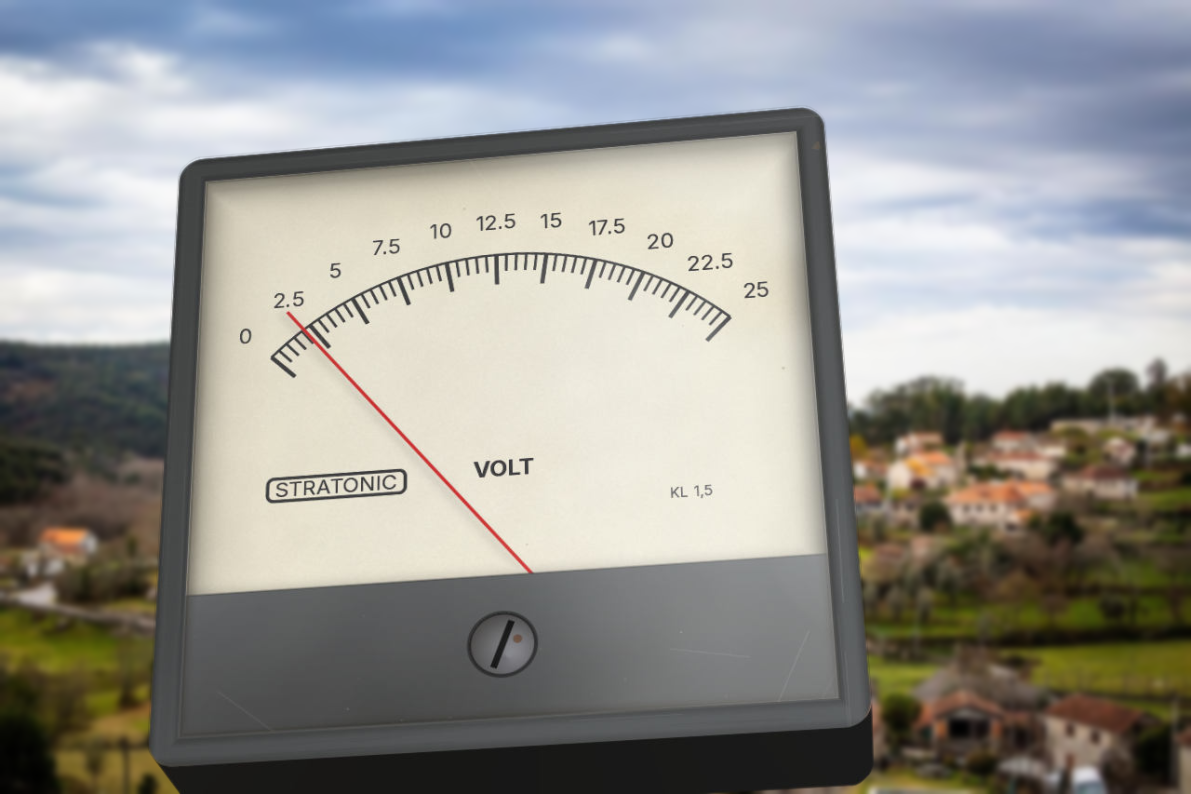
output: 2 (V)
